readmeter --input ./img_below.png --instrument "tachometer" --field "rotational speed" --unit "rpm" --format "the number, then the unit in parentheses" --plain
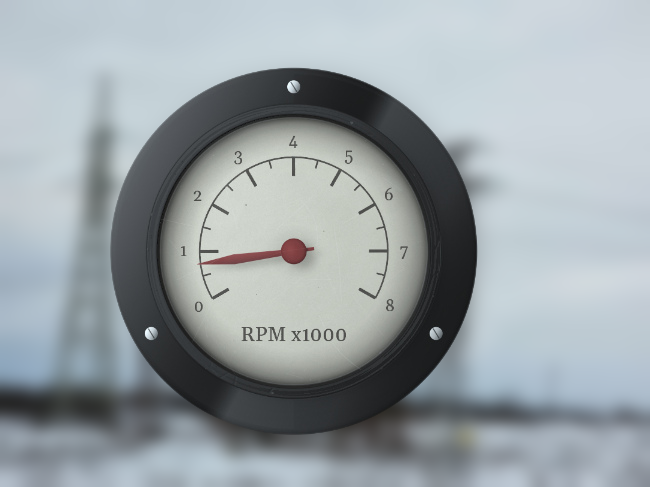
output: 750 (rpm)
